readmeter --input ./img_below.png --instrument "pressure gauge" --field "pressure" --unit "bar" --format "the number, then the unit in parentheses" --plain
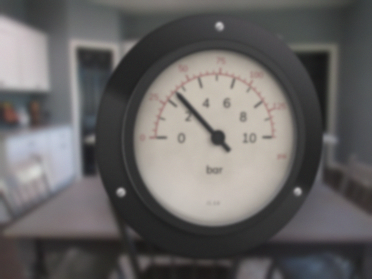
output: 2.5 (bar)
